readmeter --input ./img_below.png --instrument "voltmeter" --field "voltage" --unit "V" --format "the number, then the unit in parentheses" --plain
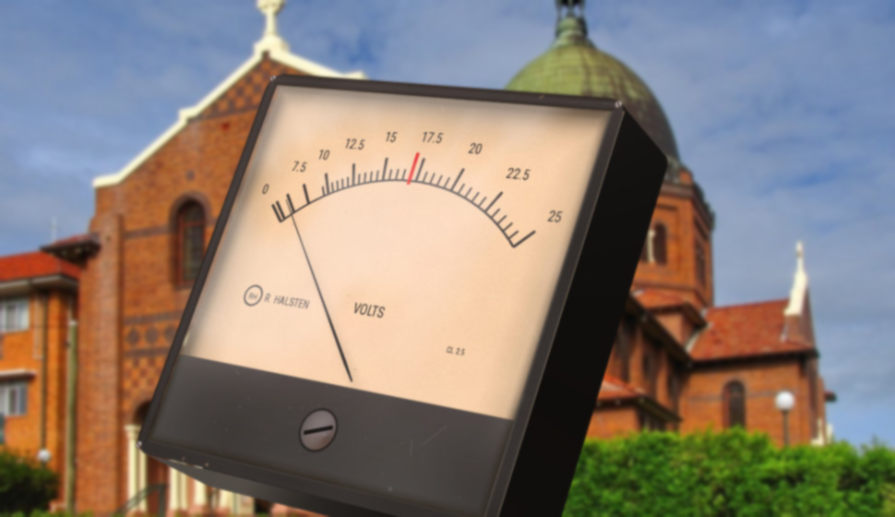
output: 5 (V)
